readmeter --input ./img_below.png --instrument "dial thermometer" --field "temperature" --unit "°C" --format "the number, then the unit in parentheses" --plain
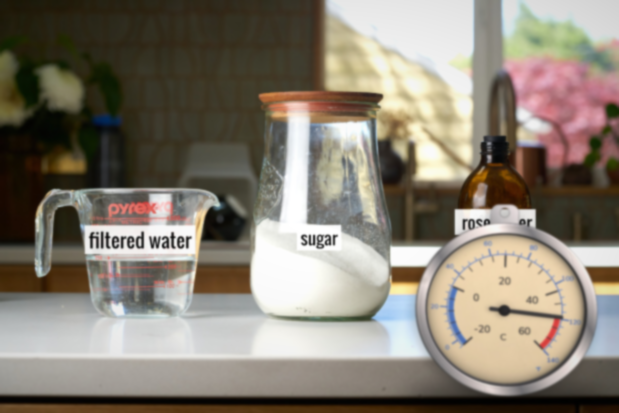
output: 48 (°C)
